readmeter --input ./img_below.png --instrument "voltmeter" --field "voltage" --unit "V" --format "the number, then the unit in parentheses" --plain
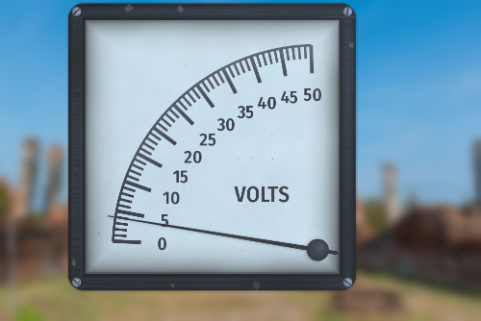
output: 4 (V)
